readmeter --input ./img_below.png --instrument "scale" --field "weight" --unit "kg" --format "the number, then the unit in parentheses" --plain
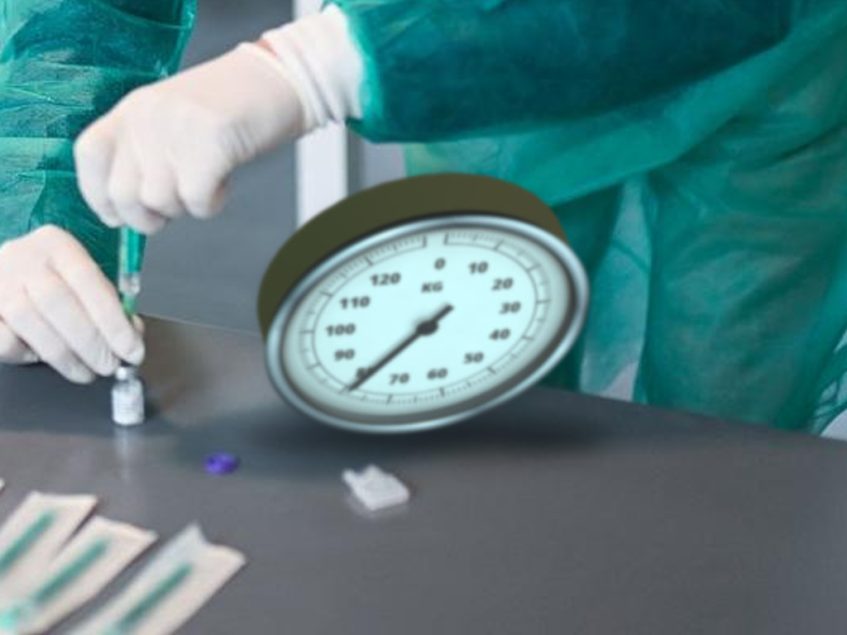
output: 80 (kg)
